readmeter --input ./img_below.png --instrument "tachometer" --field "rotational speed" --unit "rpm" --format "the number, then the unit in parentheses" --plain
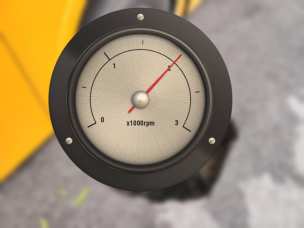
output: 2000 (rpm)
